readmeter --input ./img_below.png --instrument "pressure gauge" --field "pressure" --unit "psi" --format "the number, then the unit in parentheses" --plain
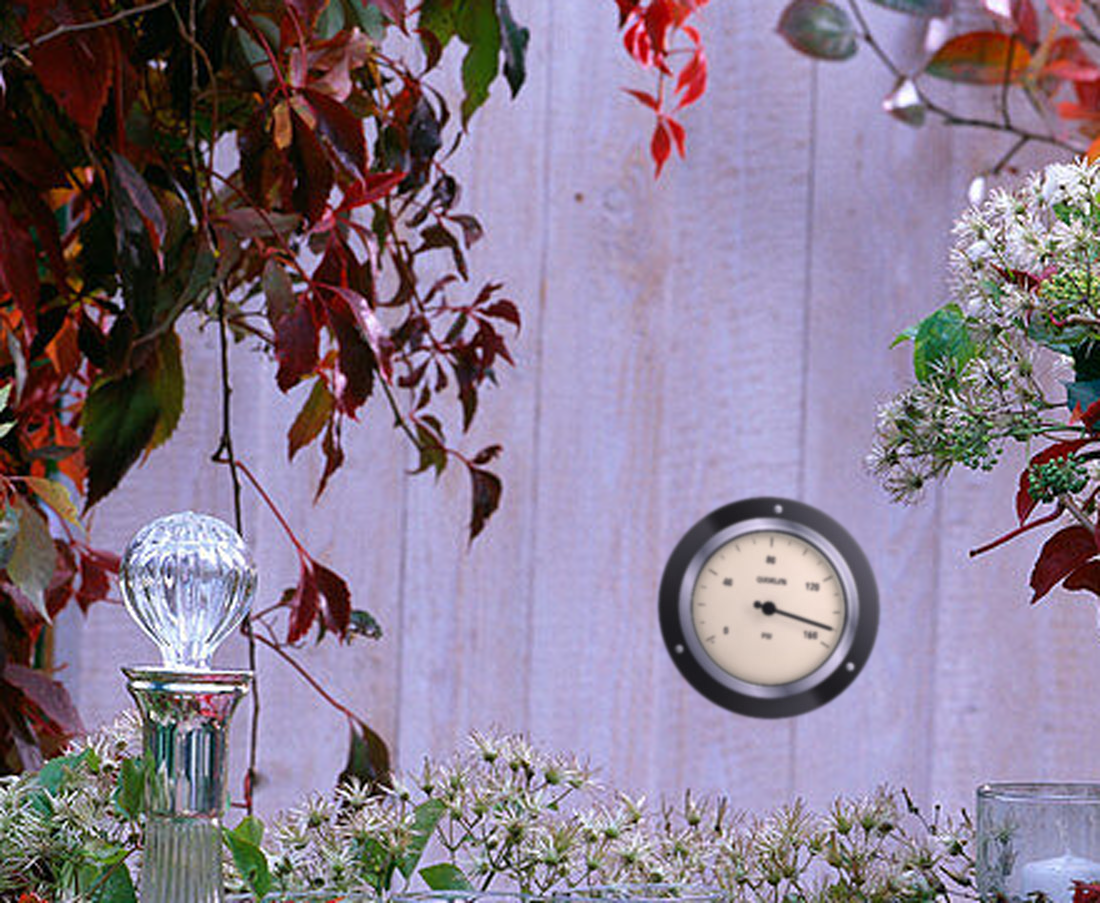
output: 150 (psi)
